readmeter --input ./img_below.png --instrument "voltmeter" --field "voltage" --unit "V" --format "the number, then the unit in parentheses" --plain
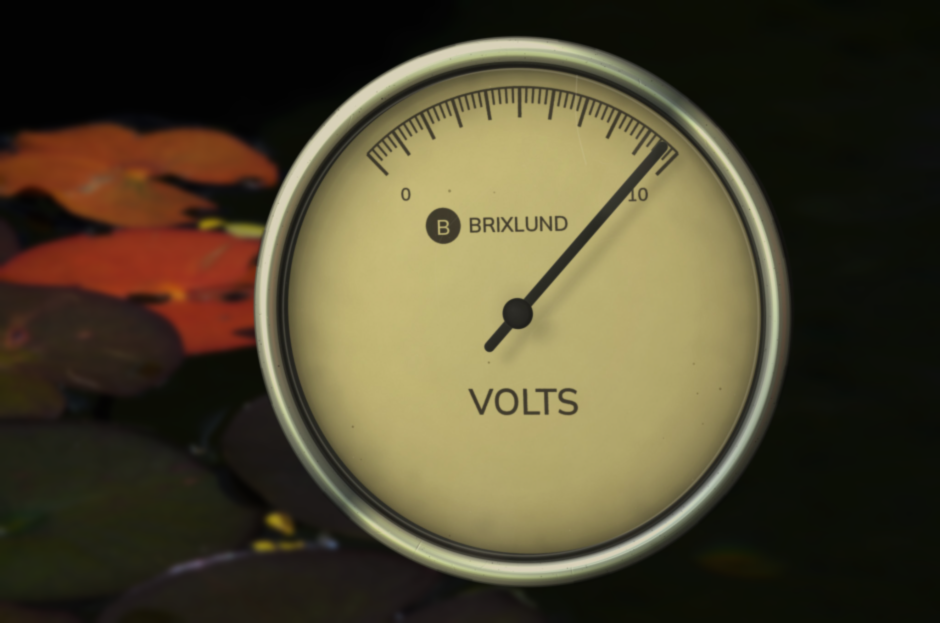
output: 9.6 (V)
